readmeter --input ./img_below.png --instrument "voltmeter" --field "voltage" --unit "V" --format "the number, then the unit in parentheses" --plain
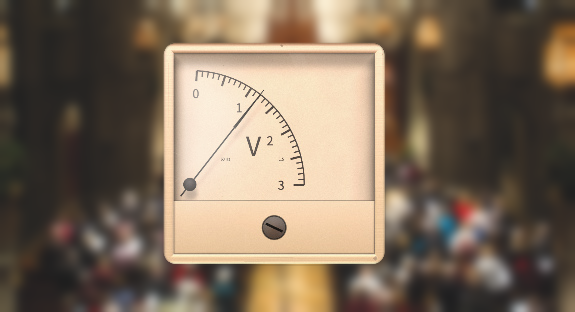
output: 1.2 (V)
